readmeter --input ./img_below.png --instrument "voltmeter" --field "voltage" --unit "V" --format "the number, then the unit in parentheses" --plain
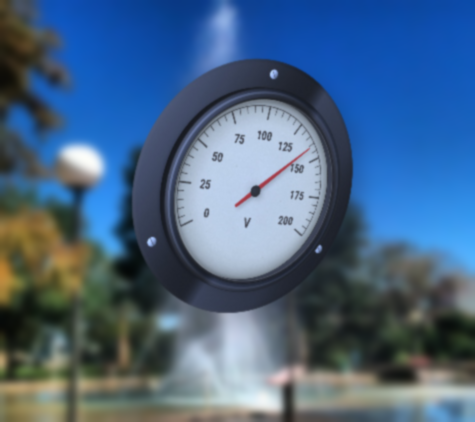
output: 140 (V)
